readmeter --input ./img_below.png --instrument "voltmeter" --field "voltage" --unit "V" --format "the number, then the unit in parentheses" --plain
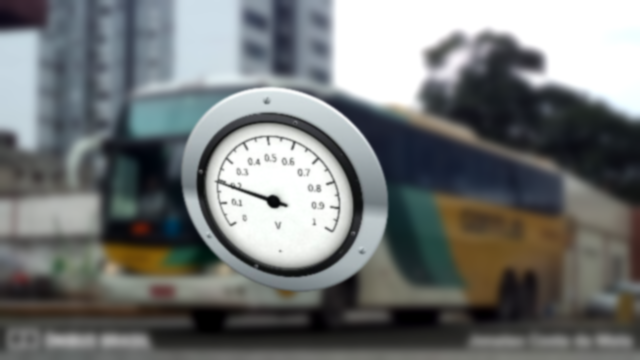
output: 0.2 (V)
